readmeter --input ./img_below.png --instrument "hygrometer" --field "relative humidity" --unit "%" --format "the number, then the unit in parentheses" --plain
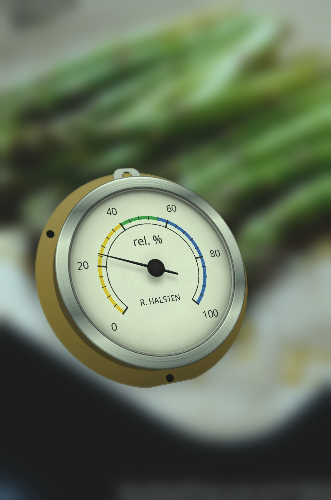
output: 24 (%)
